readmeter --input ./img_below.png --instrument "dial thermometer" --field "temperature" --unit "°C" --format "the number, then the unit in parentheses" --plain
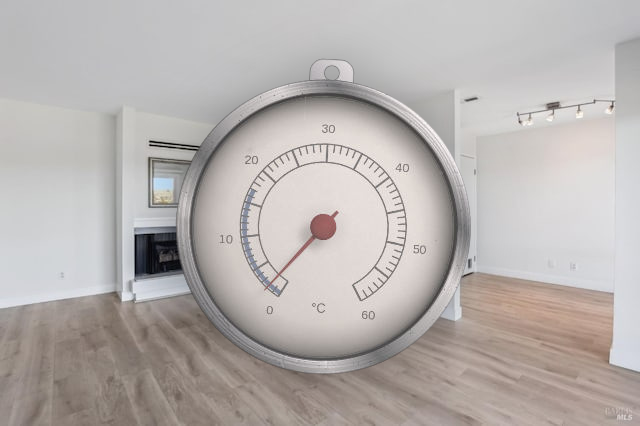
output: 2 (°C)
